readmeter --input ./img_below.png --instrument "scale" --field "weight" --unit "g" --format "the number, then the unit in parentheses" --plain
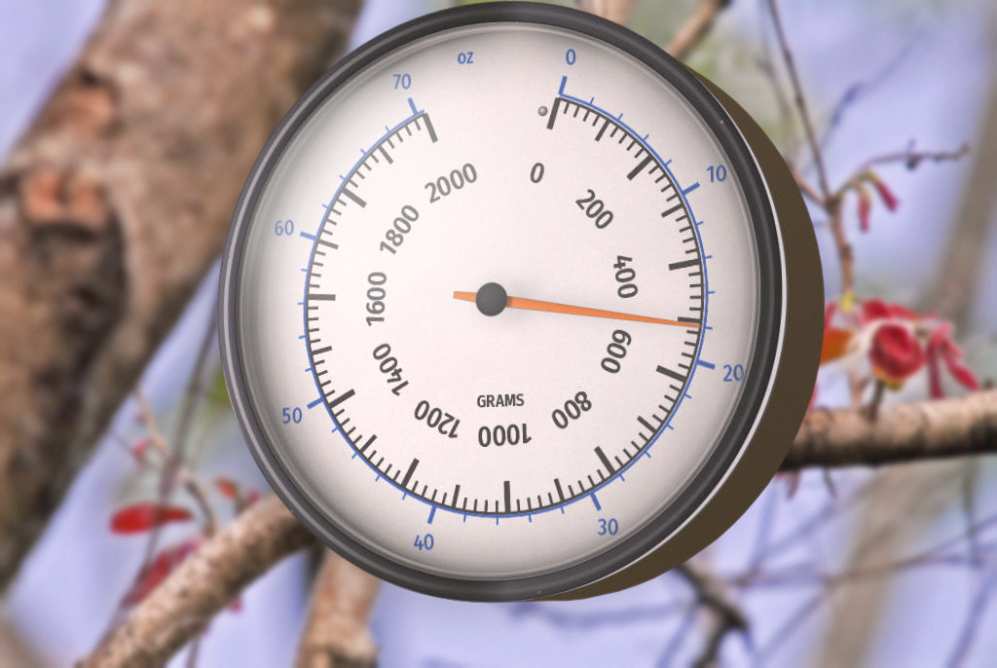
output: 510 (g)
